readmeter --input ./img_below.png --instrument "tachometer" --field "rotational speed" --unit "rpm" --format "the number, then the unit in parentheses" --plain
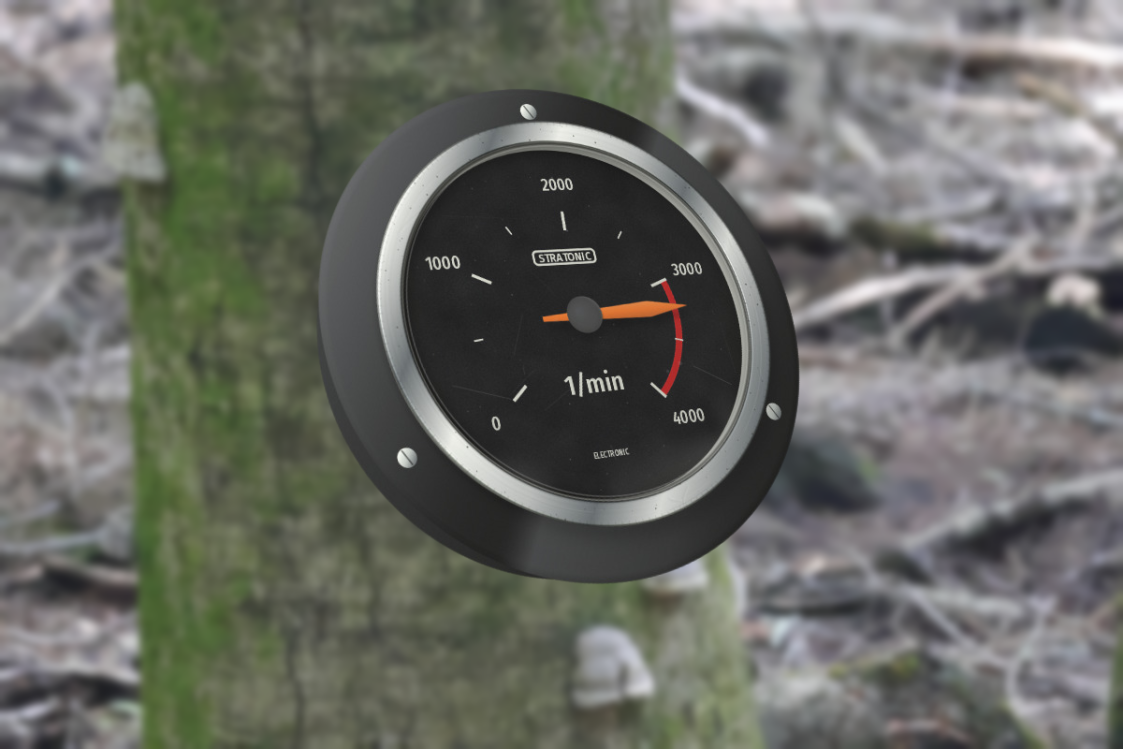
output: 3250 (rpm)
